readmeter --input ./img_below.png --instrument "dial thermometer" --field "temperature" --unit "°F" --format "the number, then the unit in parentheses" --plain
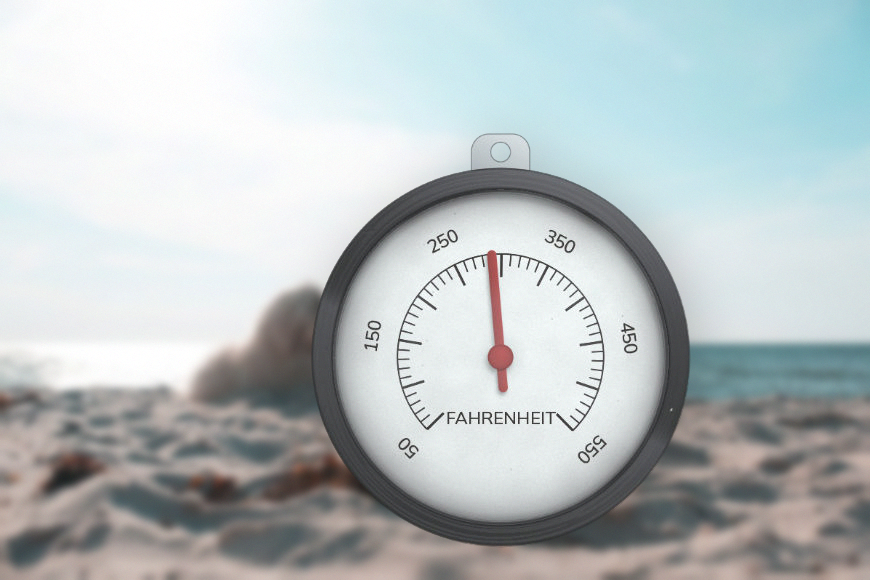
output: 290 (°F)
